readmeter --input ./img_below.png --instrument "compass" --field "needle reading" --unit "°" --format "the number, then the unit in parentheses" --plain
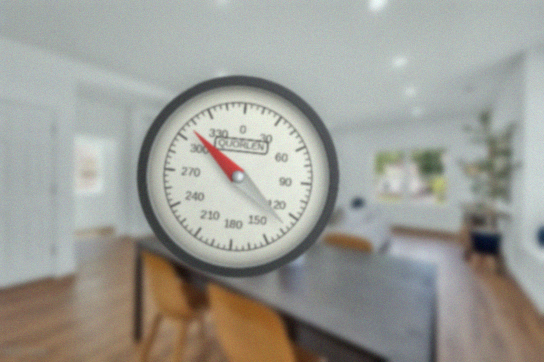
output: 310 (°)
